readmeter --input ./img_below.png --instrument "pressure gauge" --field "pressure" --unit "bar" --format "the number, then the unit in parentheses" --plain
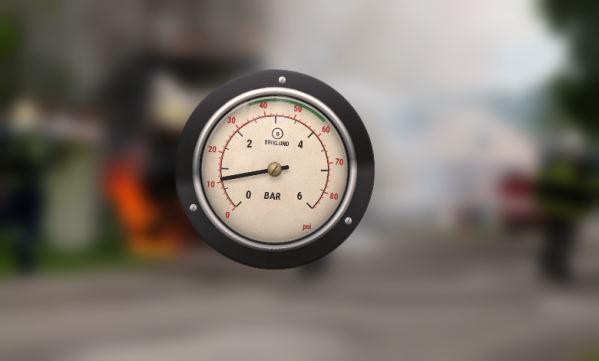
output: 0.75 (bar)
